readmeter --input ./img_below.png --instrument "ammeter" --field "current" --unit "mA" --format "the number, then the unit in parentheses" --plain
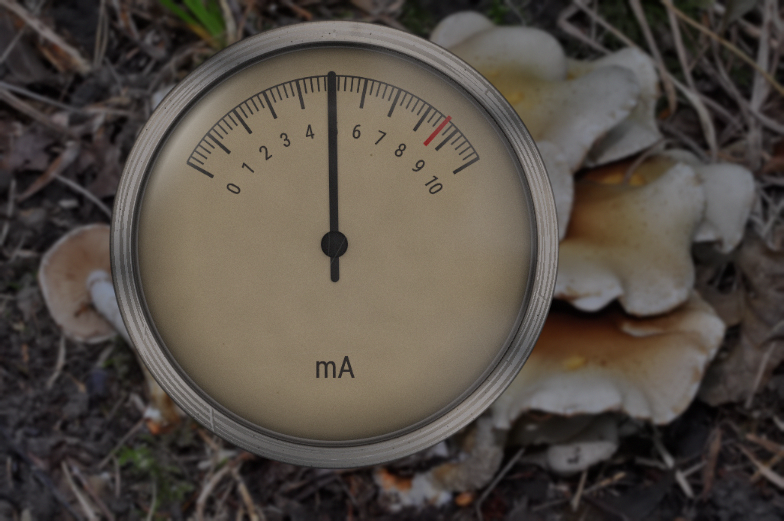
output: 5 (mA)
